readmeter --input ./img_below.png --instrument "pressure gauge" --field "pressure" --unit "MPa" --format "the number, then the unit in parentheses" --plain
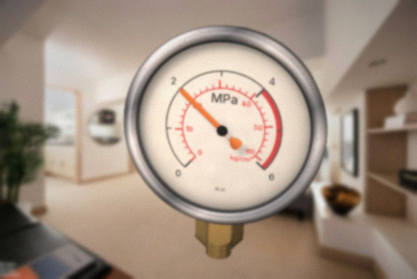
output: 2 (MPa)
